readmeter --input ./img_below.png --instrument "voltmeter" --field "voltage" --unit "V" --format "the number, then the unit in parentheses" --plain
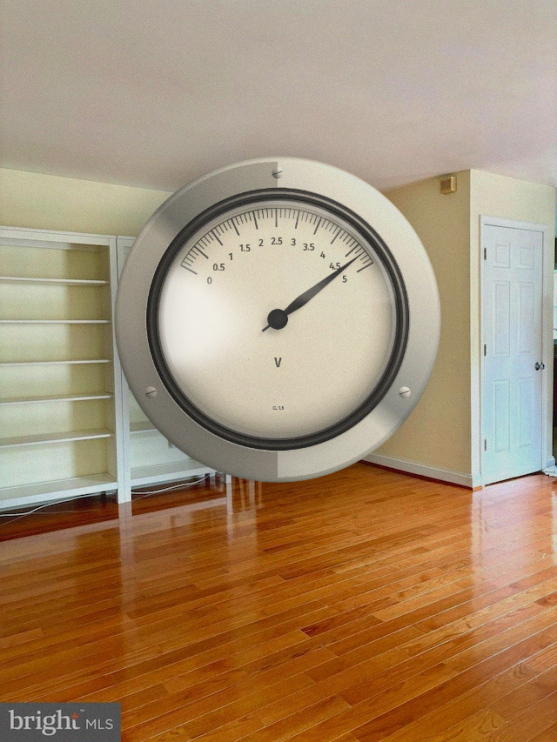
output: 4.7 (V)
